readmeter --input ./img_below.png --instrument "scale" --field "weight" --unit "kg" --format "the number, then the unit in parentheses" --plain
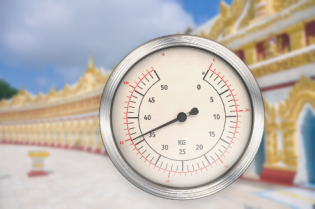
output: 36 (kg)
